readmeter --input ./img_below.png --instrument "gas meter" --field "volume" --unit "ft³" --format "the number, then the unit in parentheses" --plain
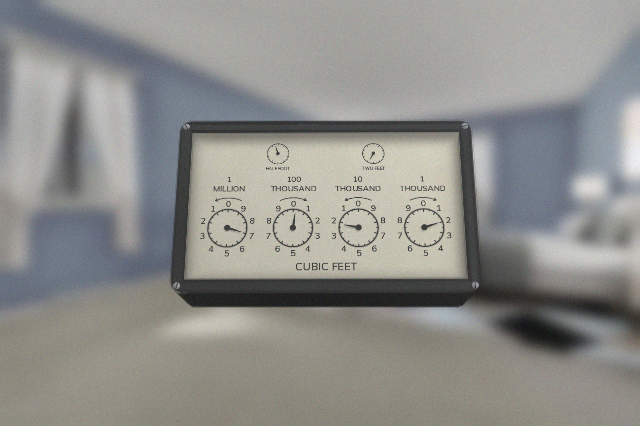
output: 702200 (ft³)
